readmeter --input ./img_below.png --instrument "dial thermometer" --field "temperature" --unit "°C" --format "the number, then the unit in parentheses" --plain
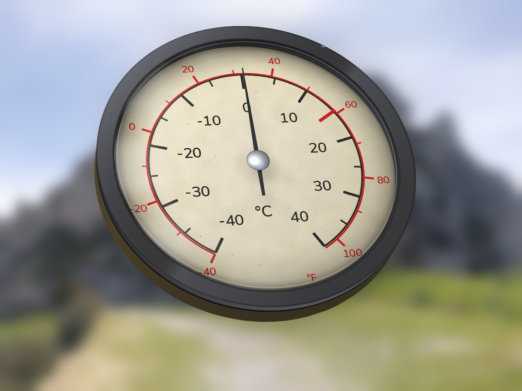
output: 0 (°C)
